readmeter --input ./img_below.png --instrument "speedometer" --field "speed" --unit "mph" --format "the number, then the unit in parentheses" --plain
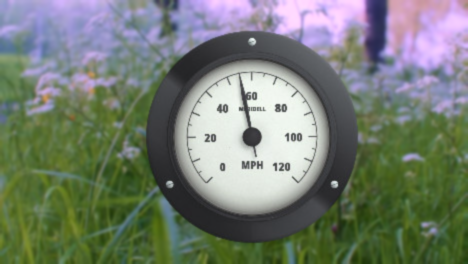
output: 55 (mph)
